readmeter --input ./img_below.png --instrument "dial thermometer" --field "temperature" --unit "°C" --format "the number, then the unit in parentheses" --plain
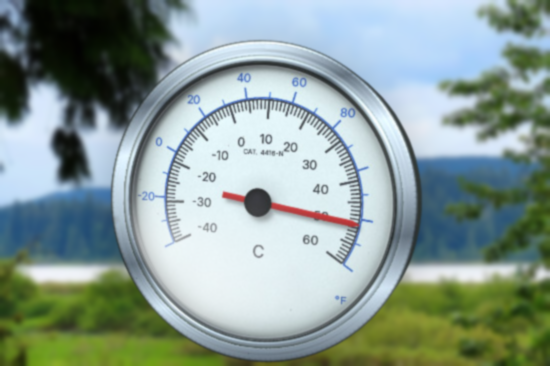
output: 50 (°C)
